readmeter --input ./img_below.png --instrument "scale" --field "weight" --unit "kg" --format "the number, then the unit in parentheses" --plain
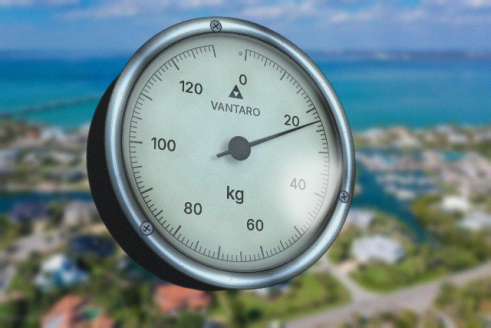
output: 23 (kg)
